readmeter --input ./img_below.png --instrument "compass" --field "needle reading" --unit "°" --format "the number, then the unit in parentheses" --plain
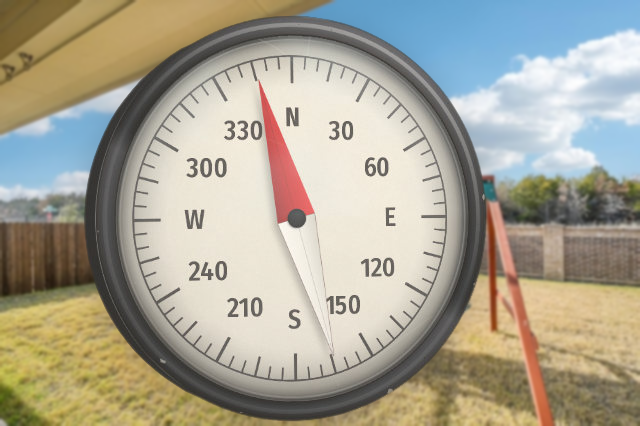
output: 345 (°)
